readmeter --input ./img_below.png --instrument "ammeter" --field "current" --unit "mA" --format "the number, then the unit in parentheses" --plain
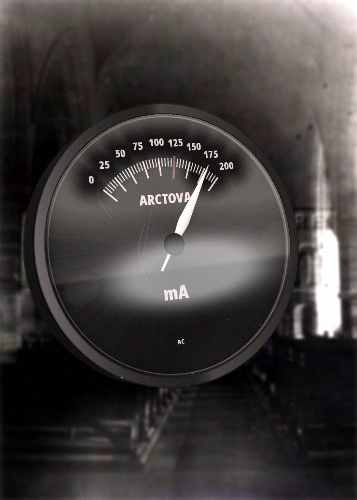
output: 175 (mA)
